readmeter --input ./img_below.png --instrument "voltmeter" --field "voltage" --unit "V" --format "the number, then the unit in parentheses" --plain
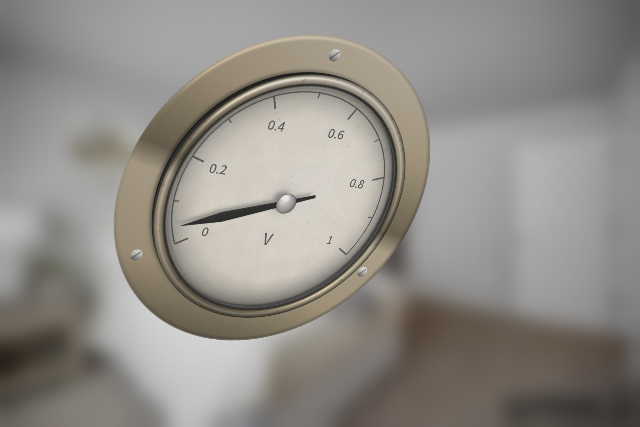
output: 0.05 (V)
